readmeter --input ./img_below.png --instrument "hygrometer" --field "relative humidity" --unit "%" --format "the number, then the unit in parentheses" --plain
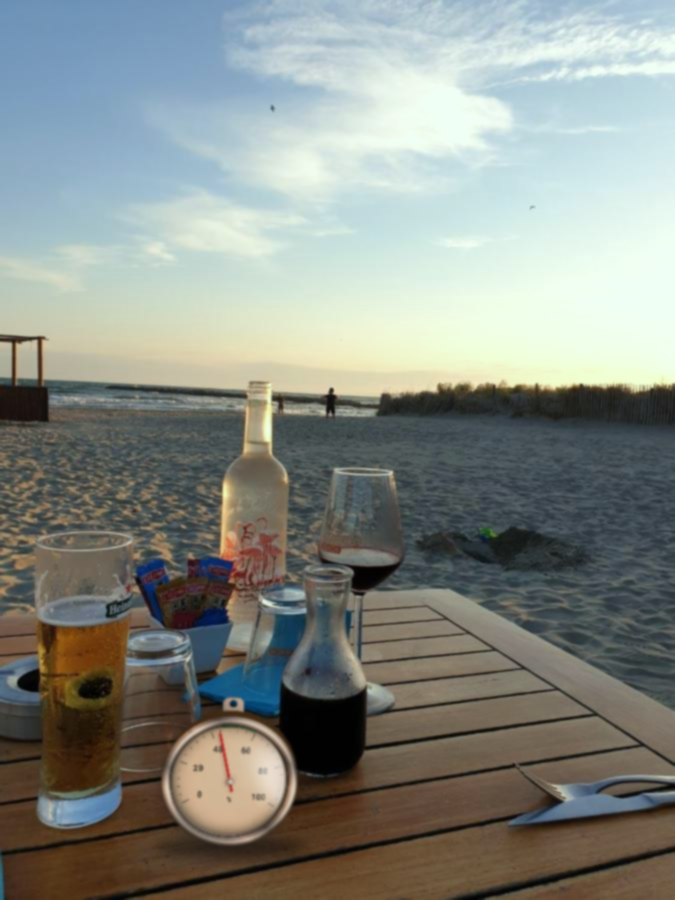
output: 44 (%)
